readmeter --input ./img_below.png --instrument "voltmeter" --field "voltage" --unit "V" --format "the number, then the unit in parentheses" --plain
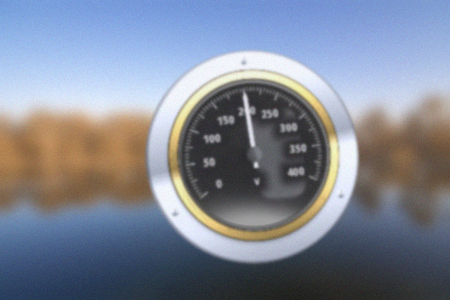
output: 200 (V)
